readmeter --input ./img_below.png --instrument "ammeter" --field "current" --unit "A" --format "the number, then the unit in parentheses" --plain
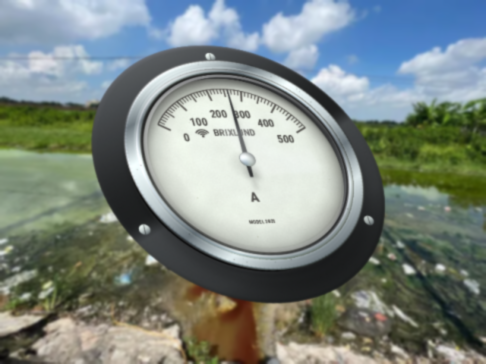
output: 250 (A)
